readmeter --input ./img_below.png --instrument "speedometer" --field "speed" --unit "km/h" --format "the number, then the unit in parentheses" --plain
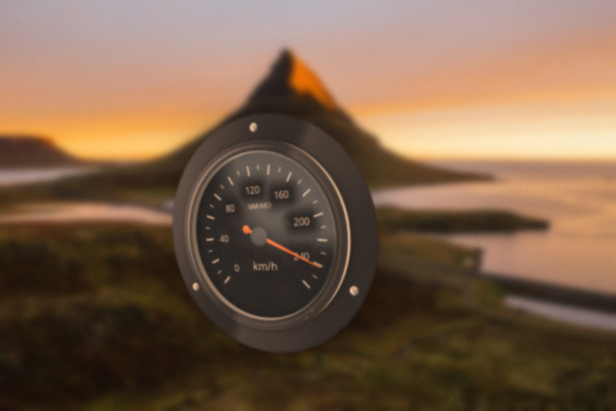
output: 240 (km/h)
